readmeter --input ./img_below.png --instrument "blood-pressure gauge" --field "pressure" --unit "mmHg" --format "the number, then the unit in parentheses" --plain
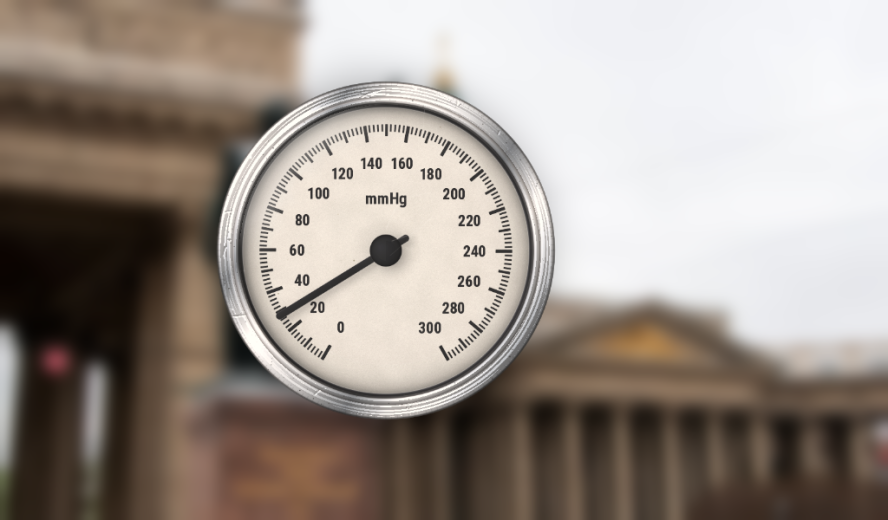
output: 28 (mmHg)
